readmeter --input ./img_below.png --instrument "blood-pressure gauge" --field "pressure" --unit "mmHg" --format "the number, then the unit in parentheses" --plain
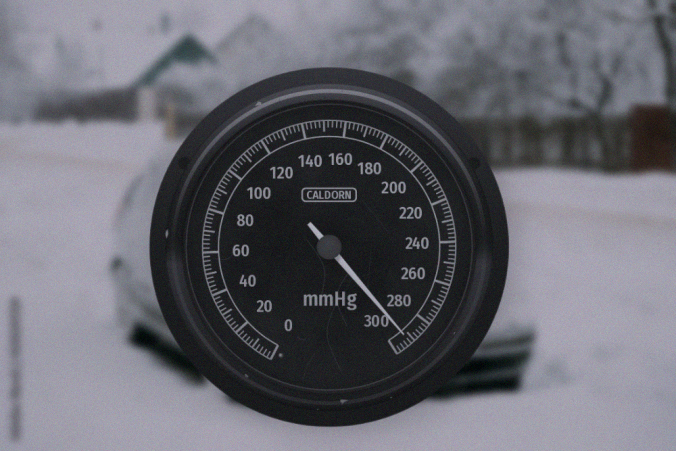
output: 292 (mmHg)
